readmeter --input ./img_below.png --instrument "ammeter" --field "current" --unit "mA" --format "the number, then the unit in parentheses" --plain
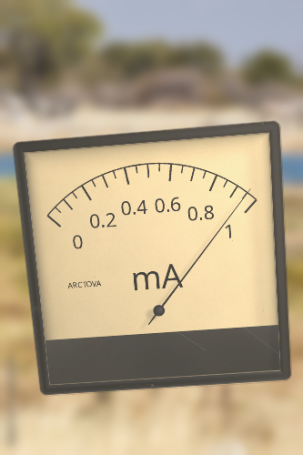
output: 0.95 (mA)
